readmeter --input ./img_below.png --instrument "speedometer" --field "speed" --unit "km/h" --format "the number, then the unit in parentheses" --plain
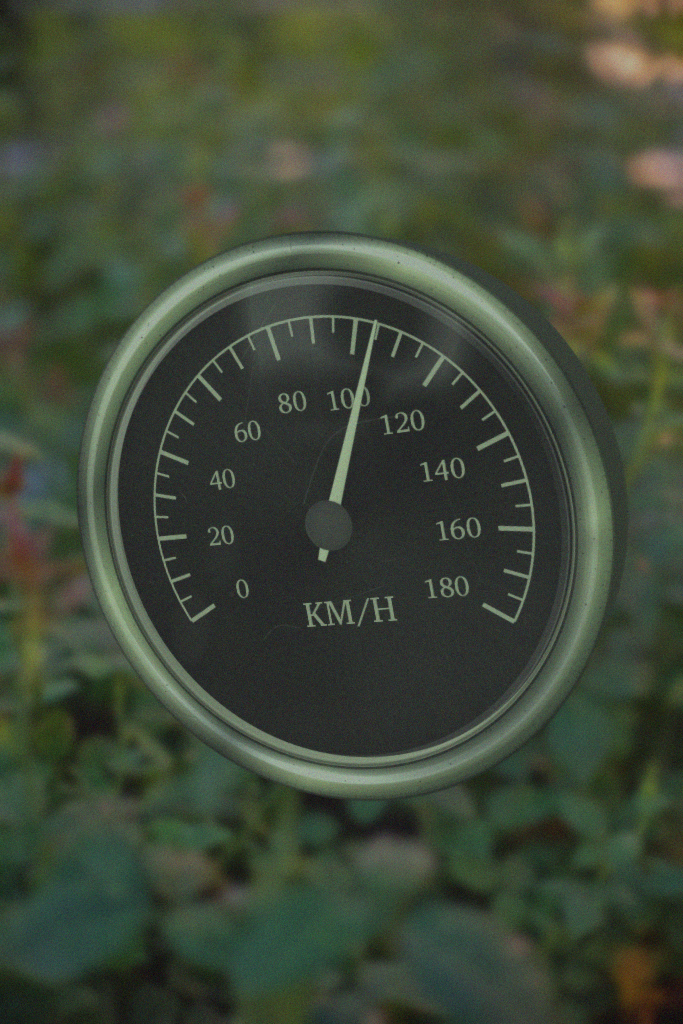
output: 105 (km/h)
